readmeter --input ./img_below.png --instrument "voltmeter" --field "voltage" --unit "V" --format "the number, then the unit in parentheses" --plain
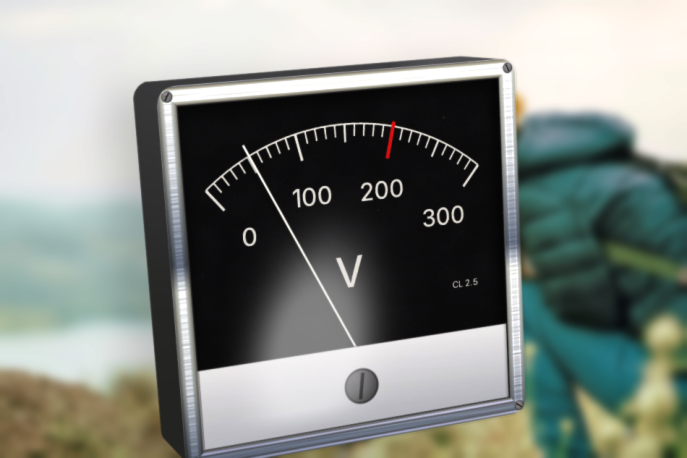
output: 50 (V)
